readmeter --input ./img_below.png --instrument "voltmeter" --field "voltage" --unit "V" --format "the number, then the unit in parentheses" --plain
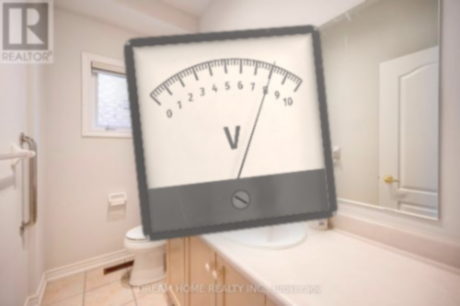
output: 8 (V)
